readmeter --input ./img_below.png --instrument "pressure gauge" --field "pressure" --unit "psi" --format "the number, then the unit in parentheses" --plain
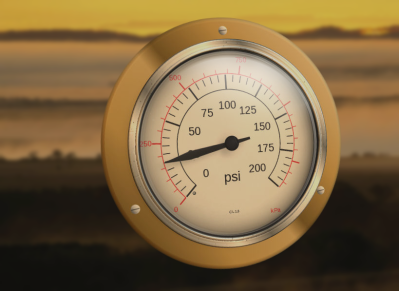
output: 25 (psi)
